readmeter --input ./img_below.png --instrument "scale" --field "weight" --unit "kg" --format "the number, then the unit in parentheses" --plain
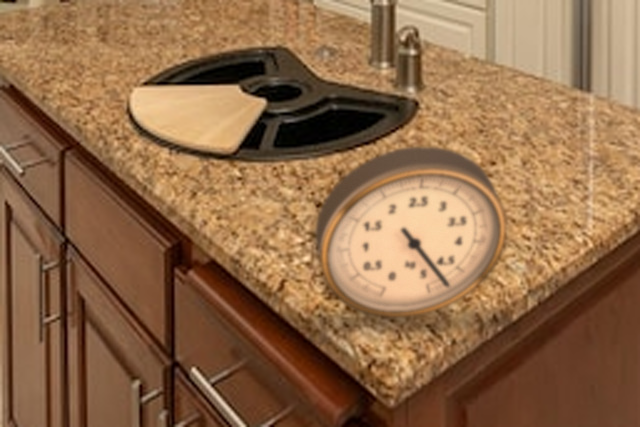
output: 4.75 (kg)
